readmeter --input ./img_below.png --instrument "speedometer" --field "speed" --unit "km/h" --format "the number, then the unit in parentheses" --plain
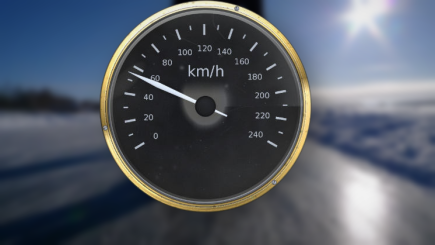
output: 55 (km/h)
